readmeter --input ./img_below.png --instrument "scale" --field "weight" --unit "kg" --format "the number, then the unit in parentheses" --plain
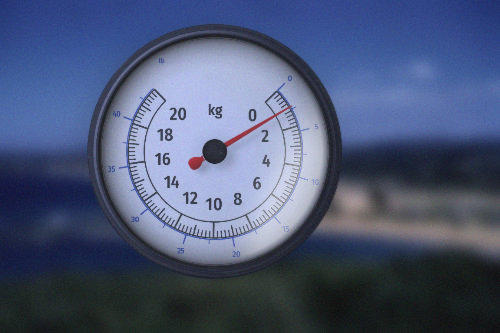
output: 1 (kg)
